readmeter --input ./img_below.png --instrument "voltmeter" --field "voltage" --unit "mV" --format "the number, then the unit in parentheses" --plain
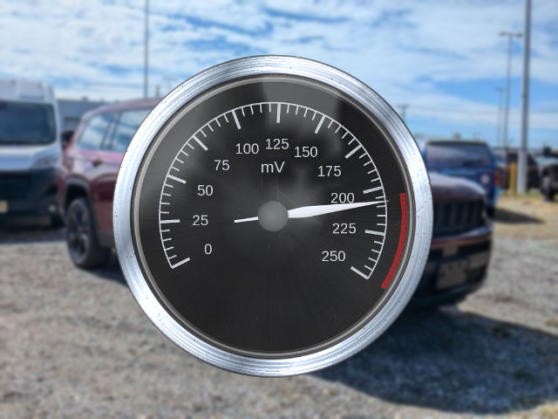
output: 207.5 (mV)
